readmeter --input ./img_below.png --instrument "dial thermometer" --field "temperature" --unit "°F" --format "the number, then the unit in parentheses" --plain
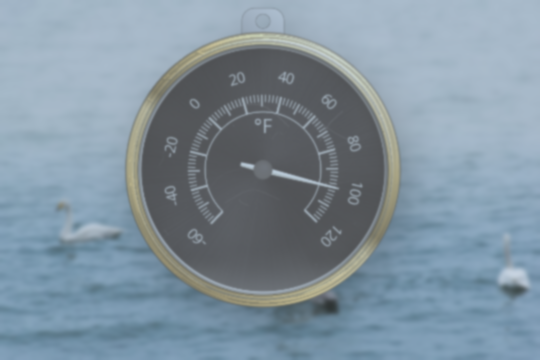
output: 100 (°F)
